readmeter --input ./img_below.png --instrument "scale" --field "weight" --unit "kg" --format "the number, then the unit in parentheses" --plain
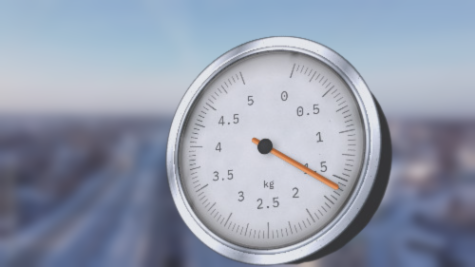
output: 1.6 (kg)
